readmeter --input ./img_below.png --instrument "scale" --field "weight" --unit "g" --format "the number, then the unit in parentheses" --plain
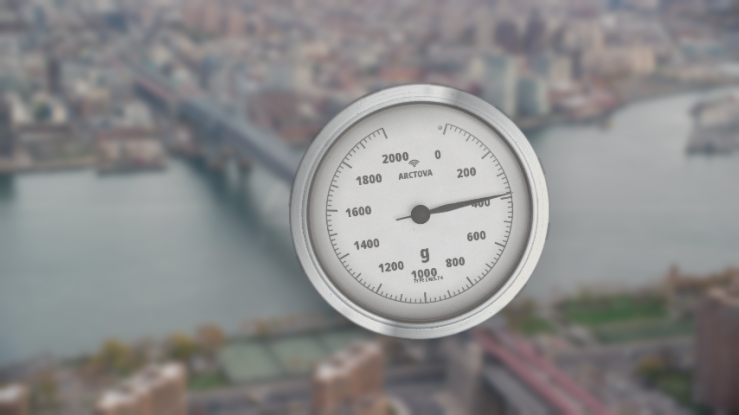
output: 380 (g)
